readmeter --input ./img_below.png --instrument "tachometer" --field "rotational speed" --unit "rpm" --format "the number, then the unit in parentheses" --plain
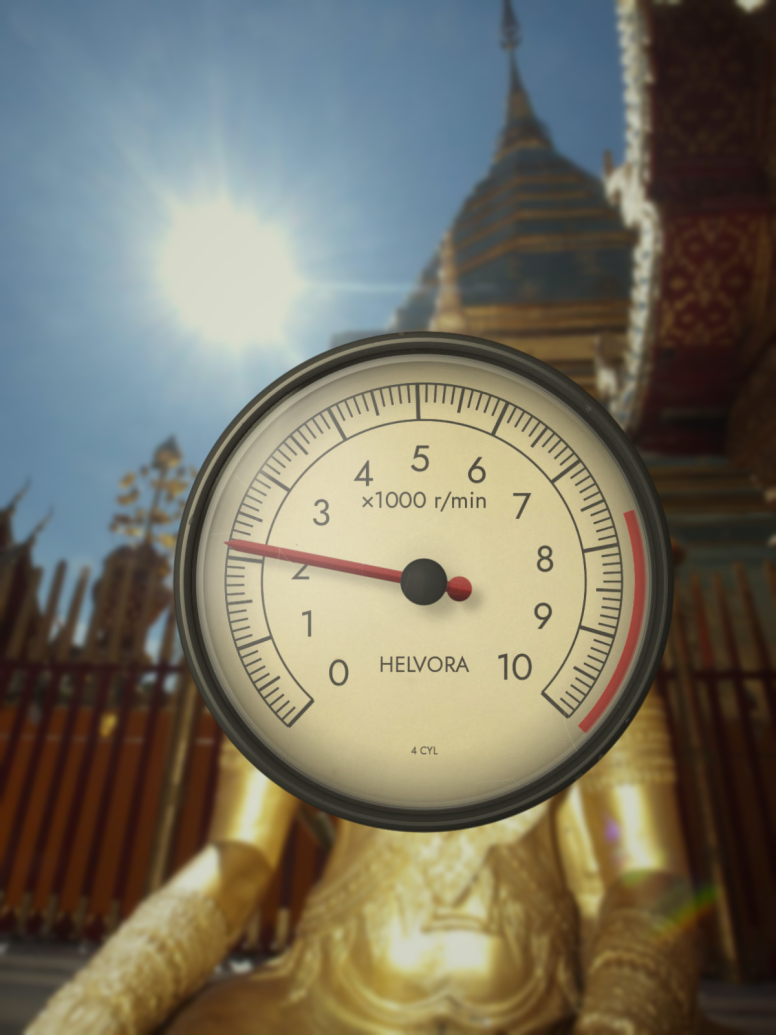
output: 2150 (rpm)
